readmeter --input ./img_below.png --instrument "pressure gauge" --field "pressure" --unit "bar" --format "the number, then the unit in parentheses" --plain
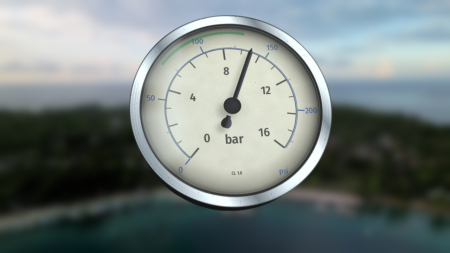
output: 9.5 (bar)
